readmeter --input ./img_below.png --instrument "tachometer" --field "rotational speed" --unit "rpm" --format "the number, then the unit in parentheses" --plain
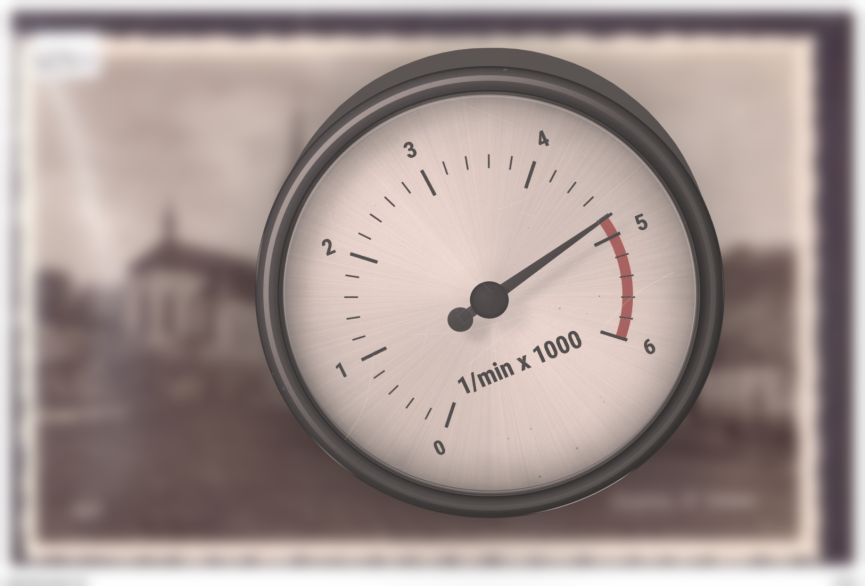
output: 4800 (rpm)
